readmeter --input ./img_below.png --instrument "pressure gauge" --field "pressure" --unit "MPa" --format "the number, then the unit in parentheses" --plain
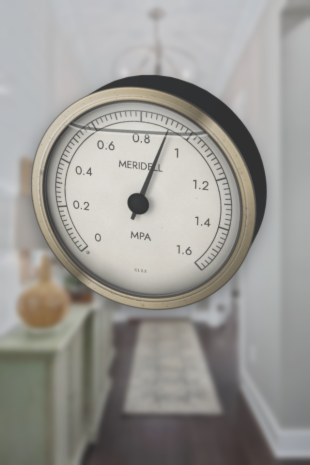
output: 0.92 (MPa)
